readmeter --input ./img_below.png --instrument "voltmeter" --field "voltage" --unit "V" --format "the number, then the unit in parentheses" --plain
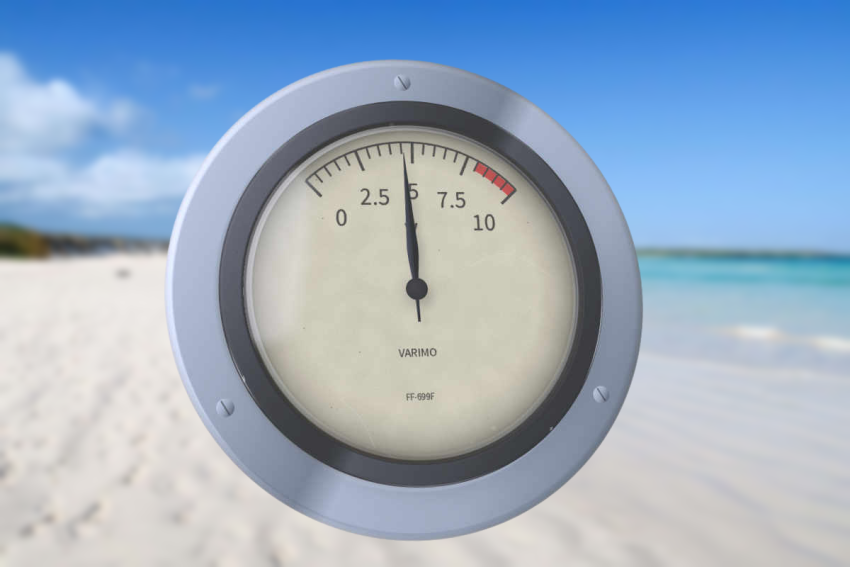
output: 4.5 (V)
